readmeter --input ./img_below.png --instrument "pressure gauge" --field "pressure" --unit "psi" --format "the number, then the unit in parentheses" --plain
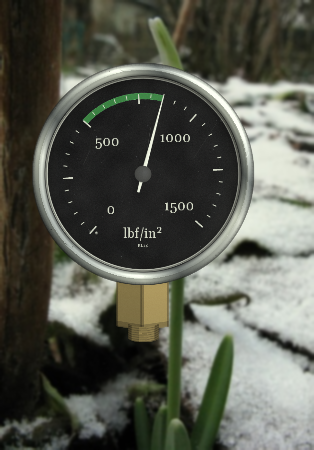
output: 850 (psi)
